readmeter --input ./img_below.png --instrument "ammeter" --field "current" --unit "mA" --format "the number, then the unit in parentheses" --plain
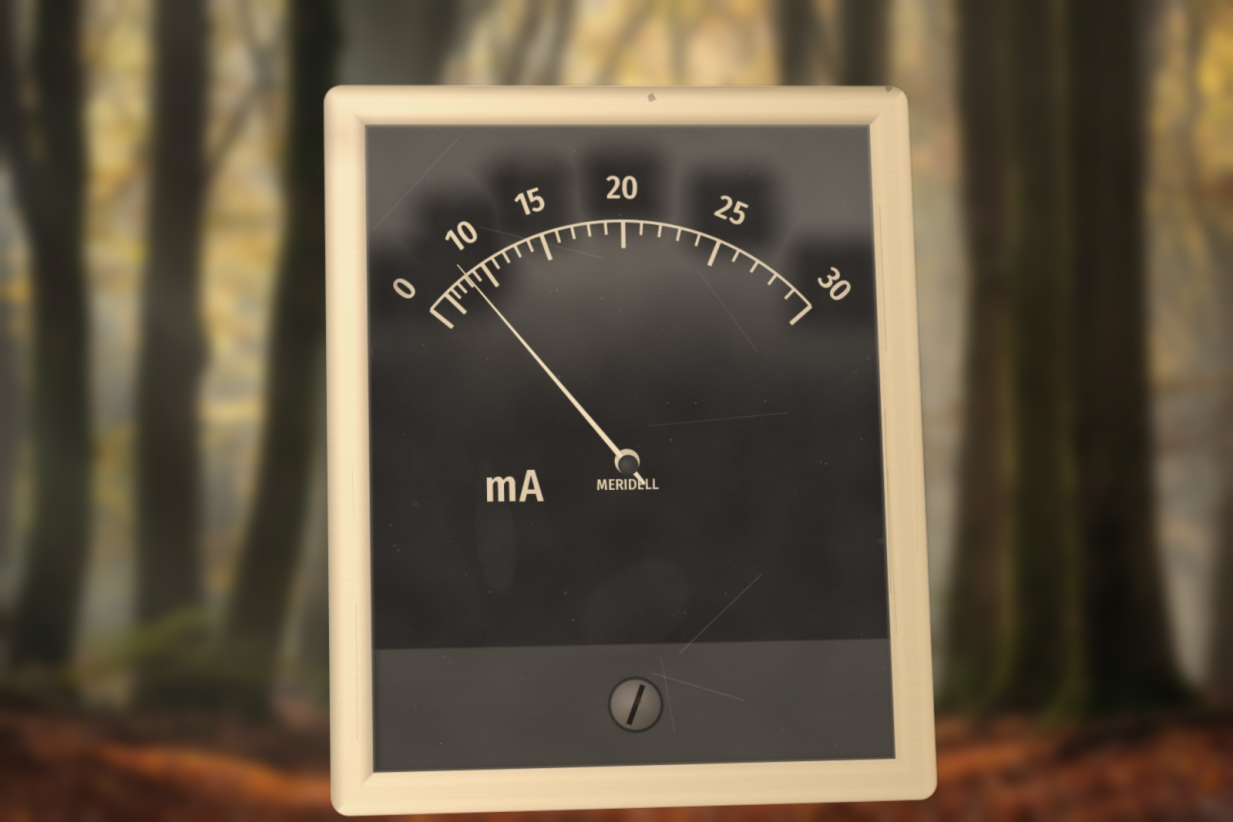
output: 8 (mA)
